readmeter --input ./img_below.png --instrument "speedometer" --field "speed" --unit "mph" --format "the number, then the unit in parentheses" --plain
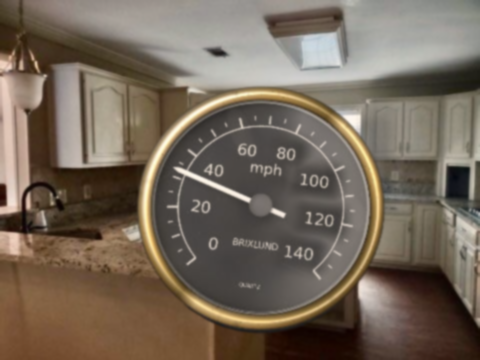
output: 32.5 (mph)
